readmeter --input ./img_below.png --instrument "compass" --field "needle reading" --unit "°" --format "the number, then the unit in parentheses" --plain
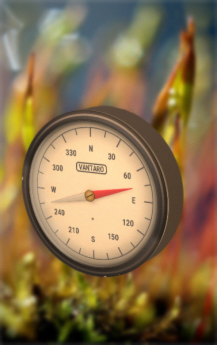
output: 75 (°)
